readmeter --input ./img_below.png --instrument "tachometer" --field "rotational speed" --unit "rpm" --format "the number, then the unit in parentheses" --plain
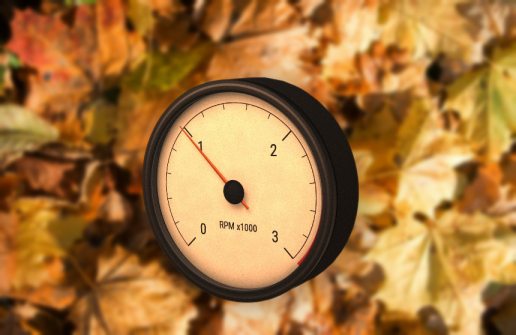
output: 1000 (rpm)
